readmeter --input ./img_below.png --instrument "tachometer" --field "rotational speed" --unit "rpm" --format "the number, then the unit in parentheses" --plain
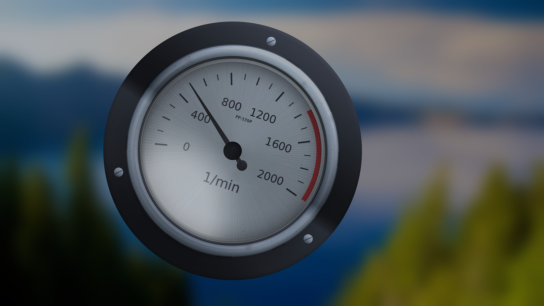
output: 500 (rpm)
